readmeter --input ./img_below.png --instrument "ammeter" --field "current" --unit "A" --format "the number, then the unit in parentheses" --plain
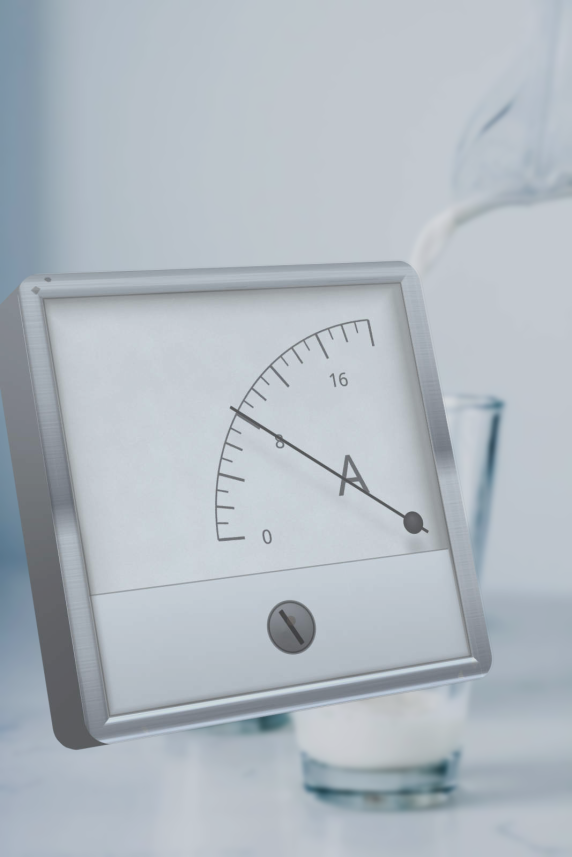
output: 8 (A)
